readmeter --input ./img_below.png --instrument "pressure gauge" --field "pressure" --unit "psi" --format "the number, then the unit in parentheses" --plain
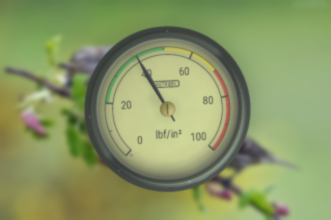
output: 40 (psi)
